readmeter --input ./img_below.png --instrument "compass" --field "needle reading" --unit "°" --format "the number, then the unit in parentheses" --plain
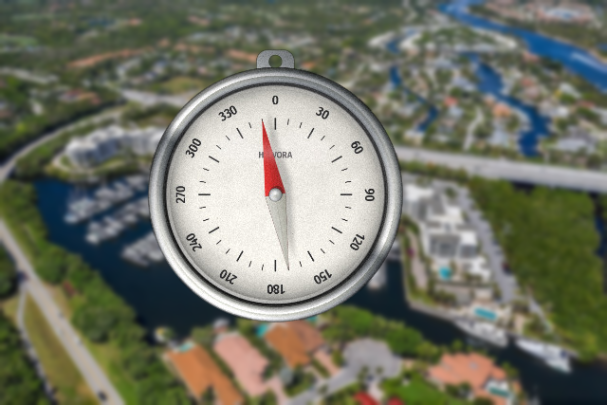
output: 350 (°)
